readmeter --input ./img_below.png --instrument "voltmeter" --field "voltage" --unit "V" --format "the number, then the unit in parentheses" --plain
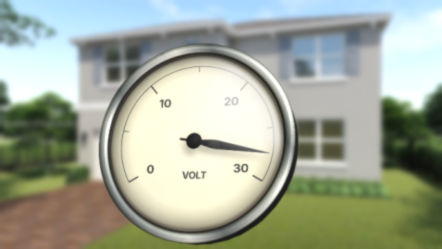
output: 27.5 (V)
